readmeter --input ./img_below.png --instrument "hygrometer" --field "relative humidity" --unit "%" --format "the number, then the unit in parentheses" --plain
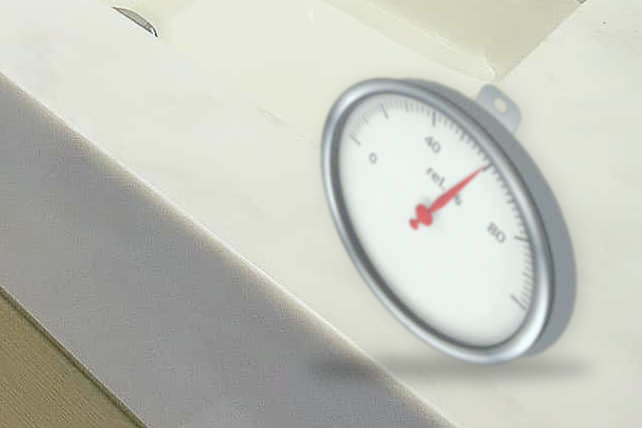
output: 60 (%)
